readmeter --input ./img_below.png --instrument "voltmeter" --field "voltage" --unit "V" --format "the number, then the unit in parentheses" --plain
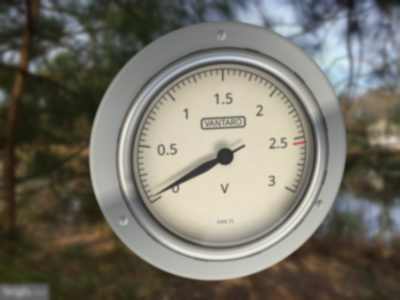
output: 0.05 (V)
